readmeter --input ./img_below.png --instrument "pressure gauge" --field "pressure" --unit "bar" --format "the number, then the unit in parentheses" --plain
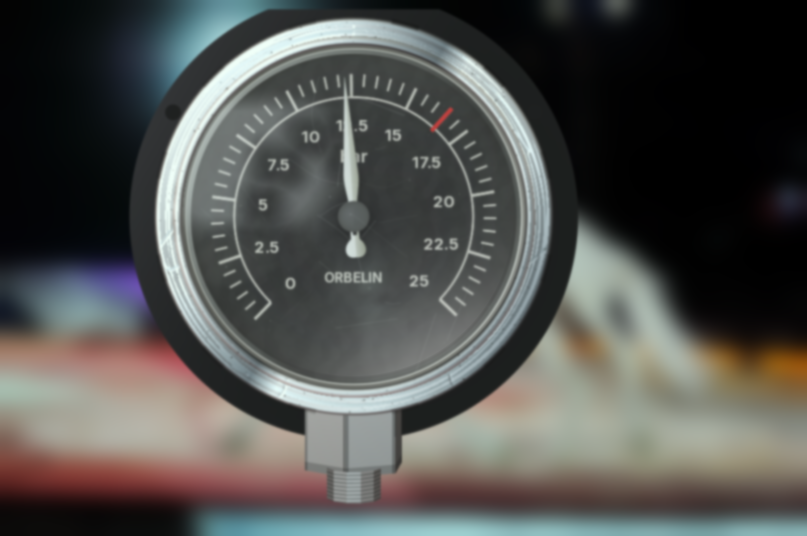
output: 12.25 (bar)
